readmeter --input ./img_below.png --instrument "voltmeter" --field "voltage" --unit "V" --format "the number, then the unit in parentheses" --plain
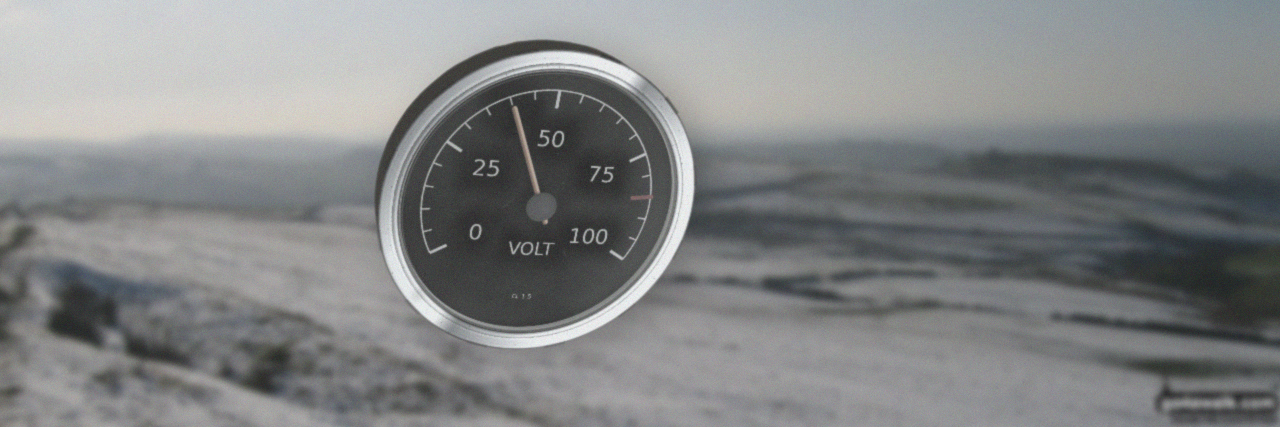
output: 40 (V)
